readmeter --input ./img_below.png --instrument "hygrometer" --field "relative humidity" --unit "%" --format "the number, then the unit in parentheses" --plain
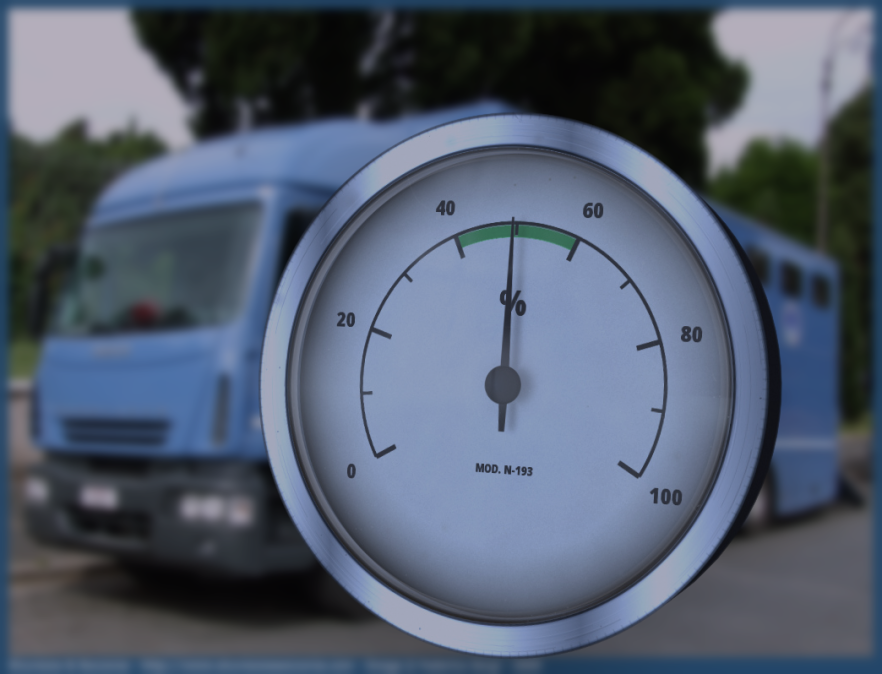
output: 50 (%)
